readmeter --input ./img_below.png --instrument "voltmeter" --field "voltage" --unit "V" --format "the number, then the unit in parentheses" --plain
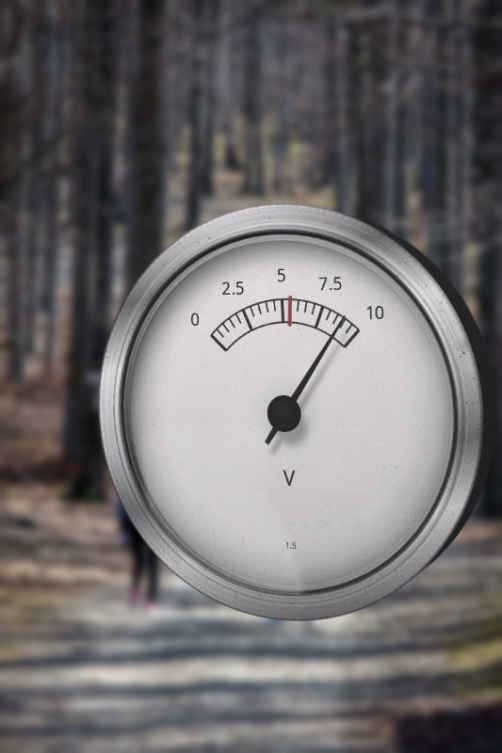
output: 9 (V)
